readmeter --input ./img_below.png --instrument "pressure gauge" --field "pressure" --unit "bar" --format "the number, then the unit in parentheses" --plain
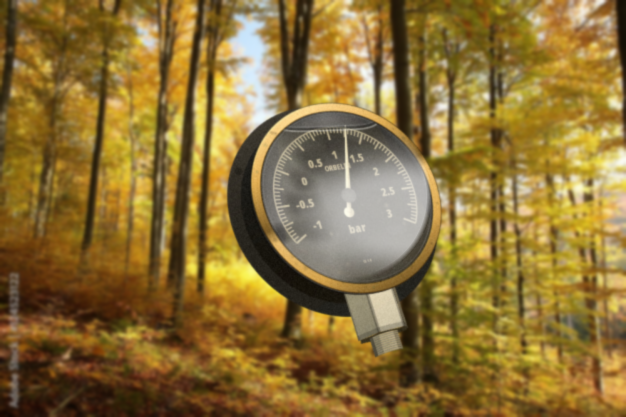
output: 1.25 (bar)
